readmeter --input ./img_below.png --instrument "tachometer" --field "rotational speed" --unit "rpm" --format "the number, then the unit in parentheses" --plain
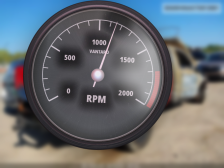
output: 1150 (rpm)
